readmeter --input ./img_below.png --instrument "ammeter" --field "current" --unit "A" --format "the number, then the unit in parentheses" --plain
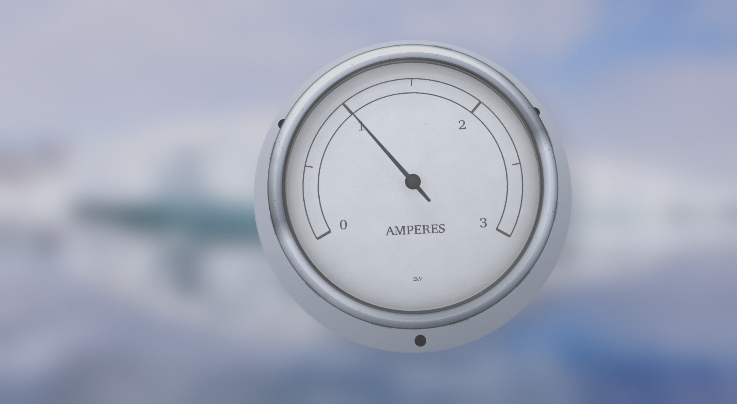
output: 1 (A)
